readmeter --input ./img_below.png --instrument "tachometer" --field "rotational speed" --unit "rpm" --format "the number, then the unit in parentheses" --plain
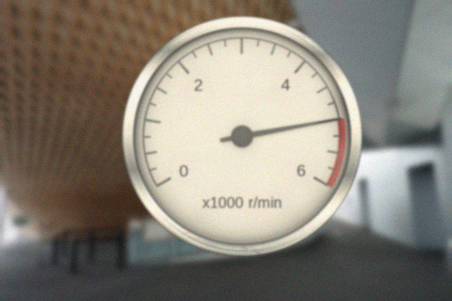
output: 5000 (rpm)
